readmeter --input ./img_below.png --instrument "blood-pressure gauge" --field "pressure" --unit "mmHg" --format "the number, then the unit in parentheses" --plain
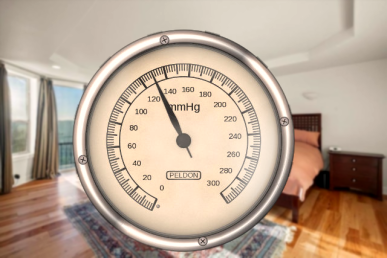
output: 130 (mmHg)
